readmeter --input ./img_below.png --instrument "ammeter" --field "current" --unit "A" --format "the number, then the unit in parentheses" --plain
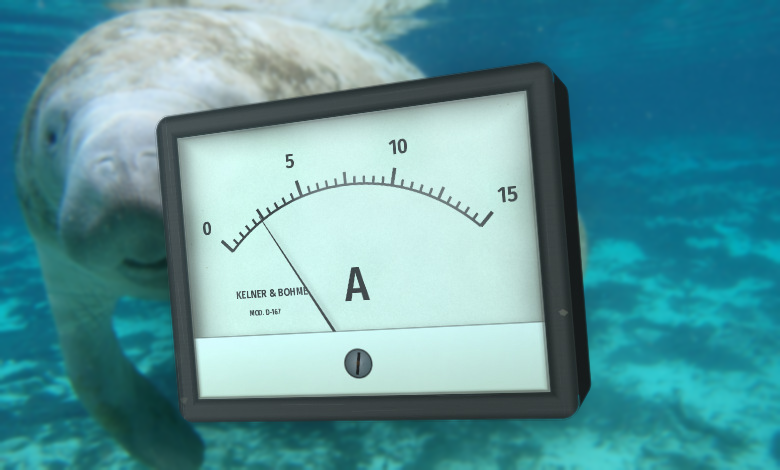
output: 2.5 (A)
